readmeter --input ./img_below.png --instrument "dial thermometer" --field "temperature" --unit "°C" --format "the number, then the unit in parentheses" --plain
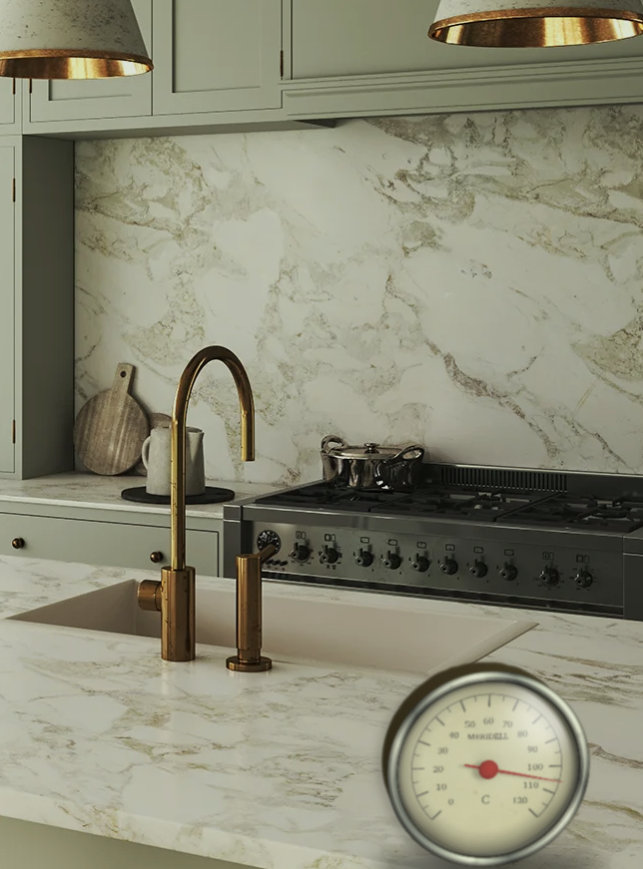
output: 105 (°C)
